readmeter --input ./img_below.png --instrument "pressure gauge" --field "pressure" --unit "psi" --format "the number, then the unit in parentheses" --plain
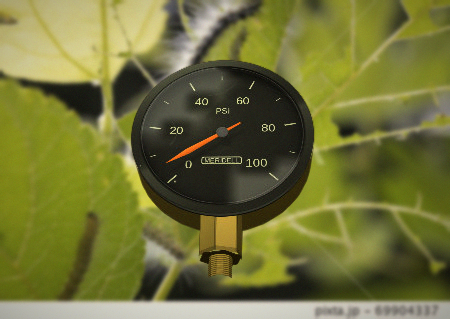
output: 5 (psi)
